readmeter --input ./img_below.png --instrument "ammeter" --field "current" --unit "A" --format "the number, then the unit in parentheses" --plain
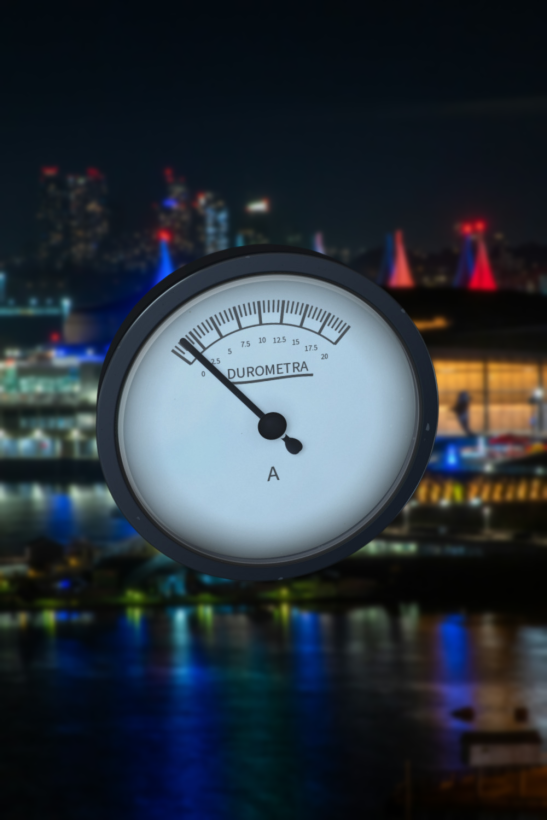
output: 1.5 (A)
